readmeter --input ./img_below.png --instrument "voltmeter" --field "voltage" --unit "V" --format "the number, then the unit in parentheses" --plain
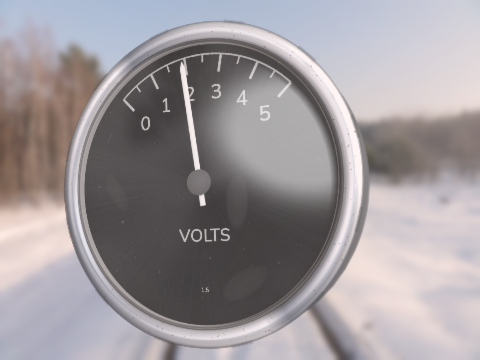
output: 2 (V)
